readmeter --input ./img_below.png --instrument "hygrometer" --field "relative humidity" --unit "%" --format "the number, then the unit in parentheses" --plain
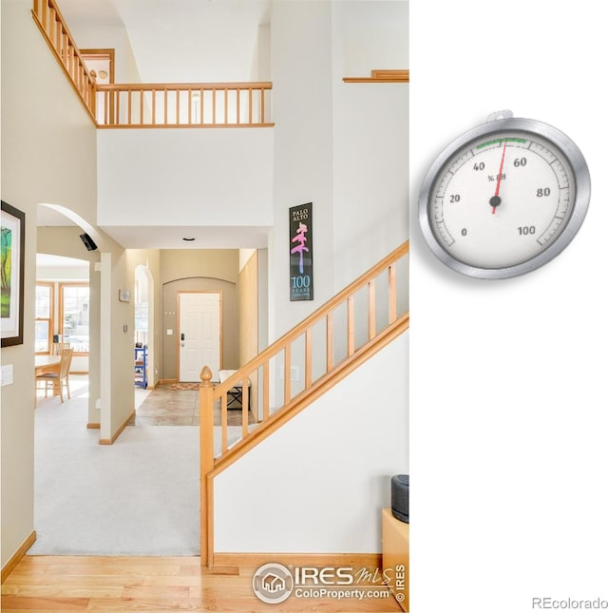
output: 52 (%)
